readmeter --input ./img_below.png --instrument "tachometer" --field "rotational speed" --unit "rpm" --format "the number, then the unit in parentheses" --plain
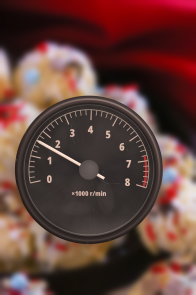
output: 1600 (rpm)
